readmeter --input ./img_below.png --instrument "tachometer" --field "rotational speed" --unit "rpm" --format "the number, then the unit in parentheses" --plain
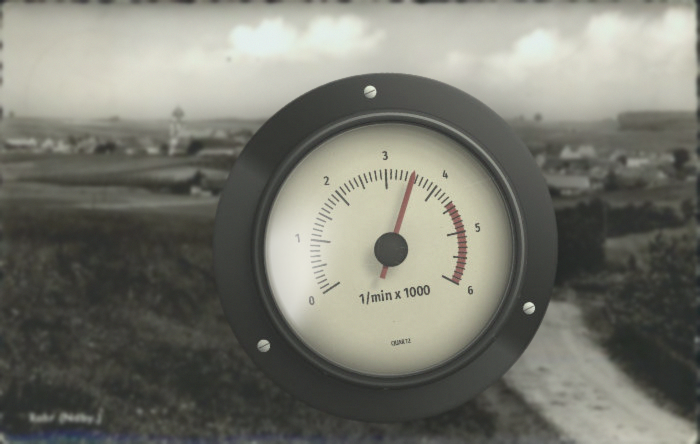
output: 3500 (rpm)
